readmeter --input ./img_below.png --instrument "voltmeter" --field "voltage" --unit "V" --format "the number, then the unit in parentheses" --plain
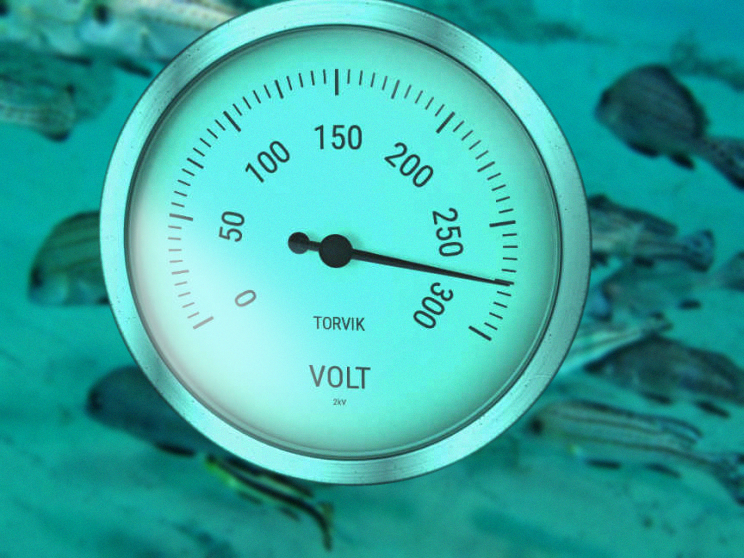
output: 275 (V)
